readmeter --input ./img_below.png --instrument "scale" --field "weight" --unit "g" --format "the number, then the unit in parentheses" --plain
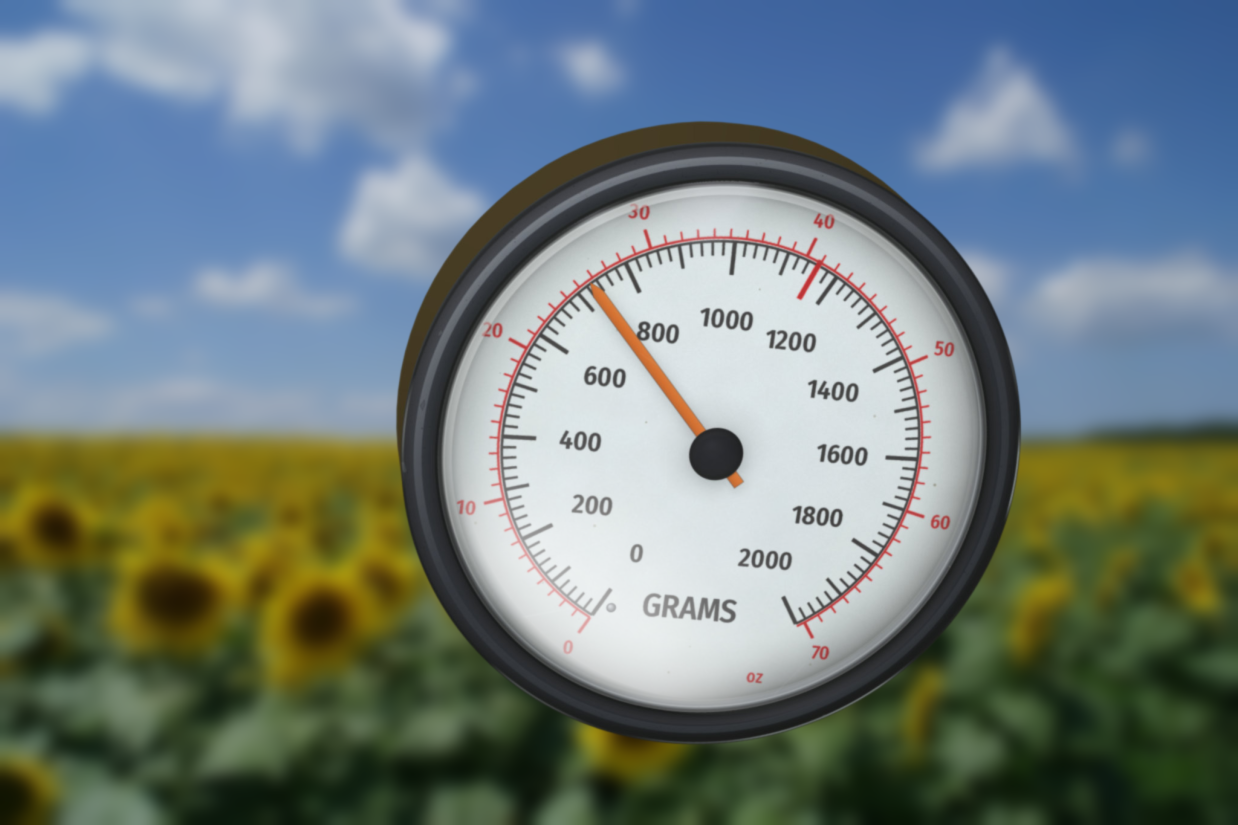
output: 730 (g)
